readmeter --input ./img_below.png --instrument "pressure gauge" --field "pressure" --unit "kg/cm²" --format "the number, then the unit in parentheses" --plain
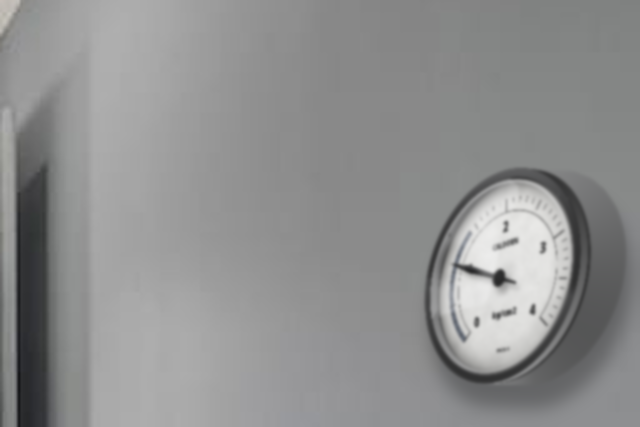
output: 1 (kg/cm²)
